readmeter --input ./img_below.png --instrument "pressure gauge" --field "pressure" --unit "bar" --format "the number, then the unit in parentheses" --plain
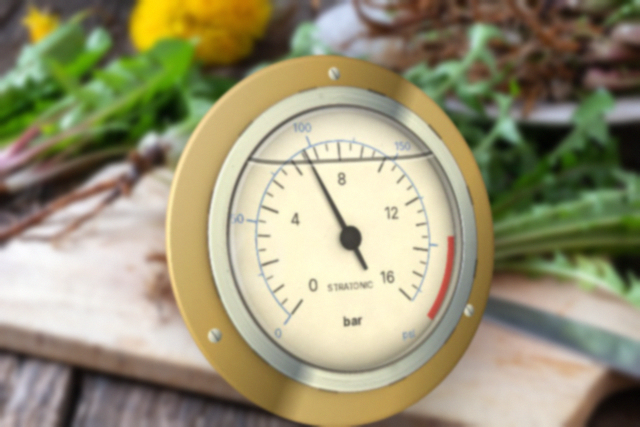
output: 6.5 (bar)
